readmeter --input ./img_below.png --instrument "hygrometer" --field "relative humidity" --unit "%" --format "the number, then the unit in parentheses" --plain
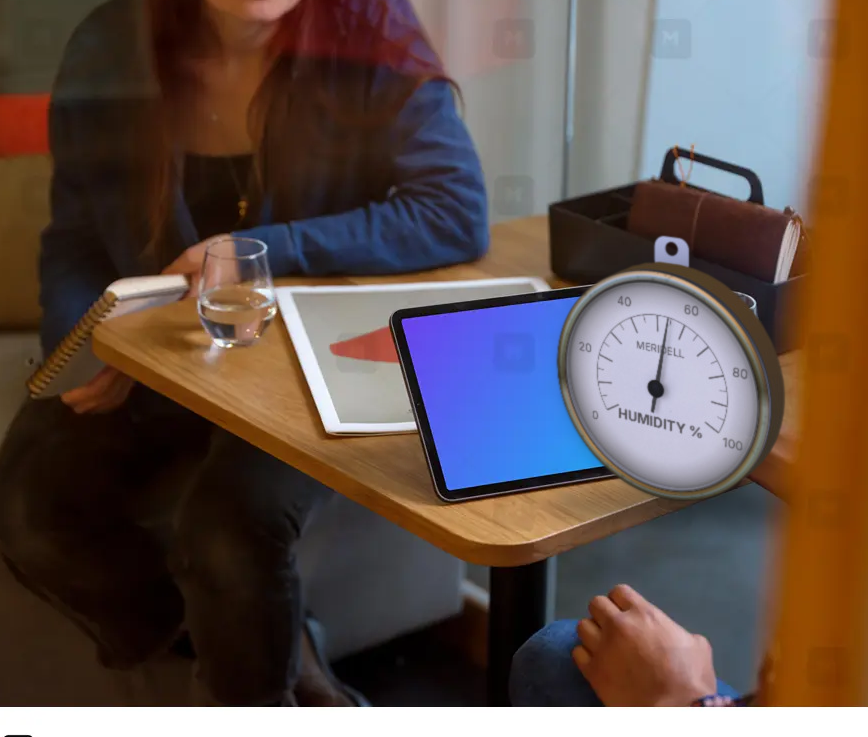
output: 55 (%)
